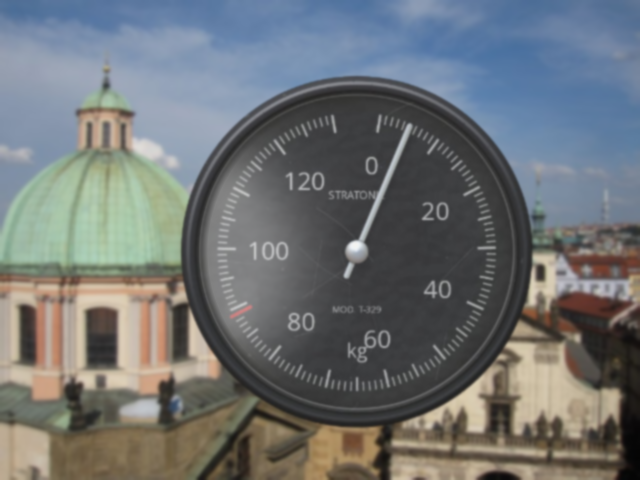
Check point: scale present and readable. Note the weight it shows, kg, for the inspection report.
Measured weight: 5 kg
